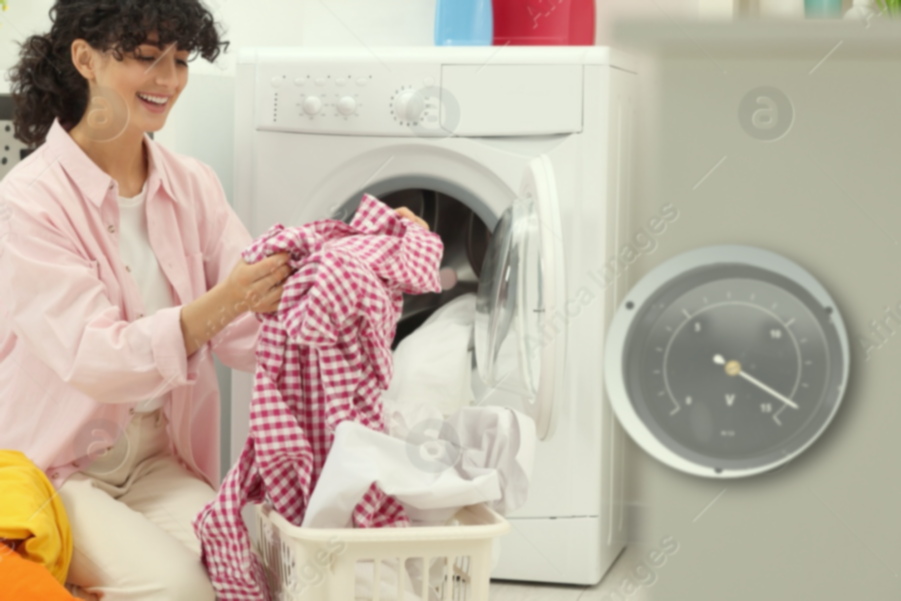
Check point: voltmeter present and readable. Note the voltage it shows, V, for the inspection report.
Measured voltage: 14 V
